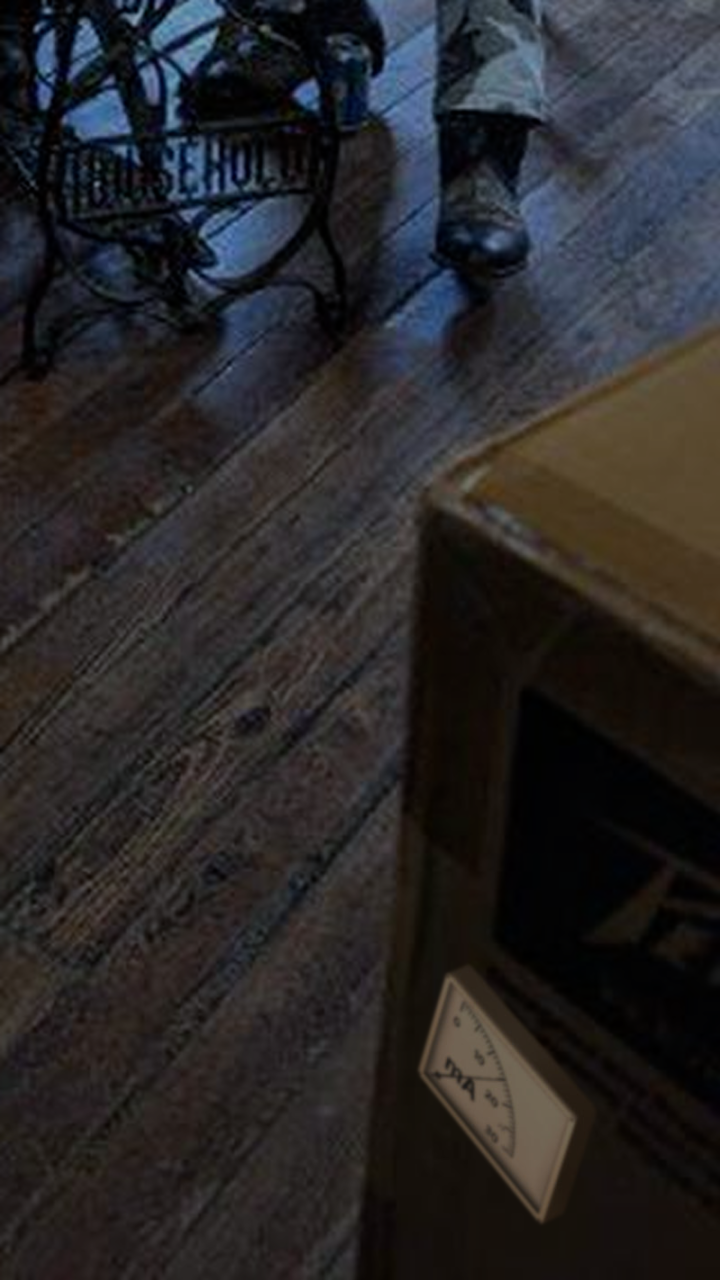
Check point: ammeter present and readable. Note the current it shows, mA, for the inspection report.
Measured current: 15 mA
